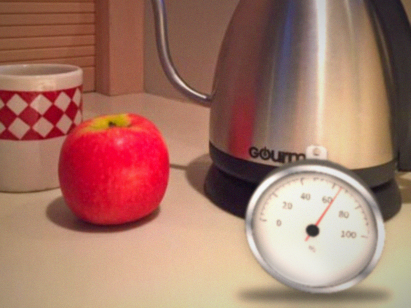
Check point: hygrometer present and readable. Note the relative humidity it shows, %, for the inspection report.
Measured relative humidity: 64 %
